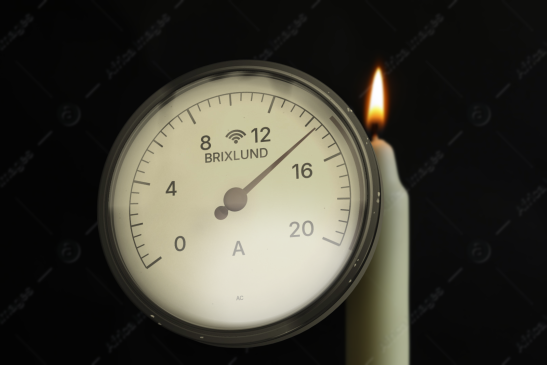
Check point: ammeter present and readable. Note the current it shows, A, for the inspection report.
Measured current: 14.5 A
